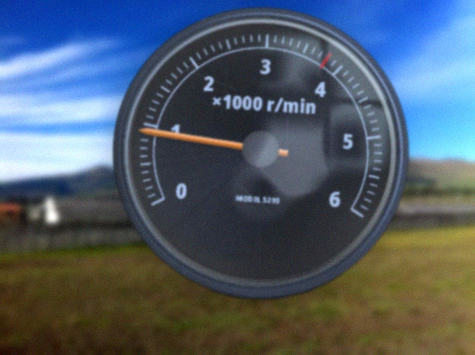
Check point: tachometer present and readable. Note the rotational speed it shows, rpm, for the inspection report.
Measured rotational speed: 900 rpm
